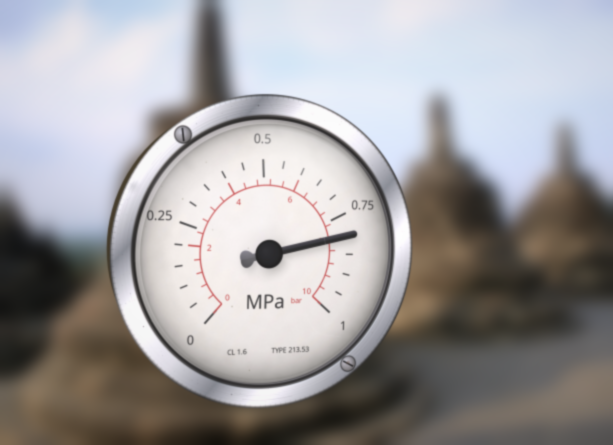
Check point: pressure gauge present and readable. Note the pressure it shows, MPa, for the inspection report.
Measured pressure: 0.8 MPa
